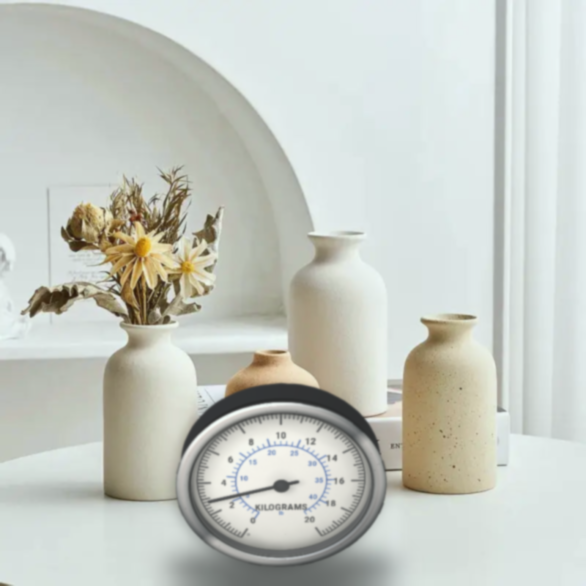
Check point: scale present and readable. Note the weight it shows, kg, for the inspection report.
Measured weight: 3 kg
